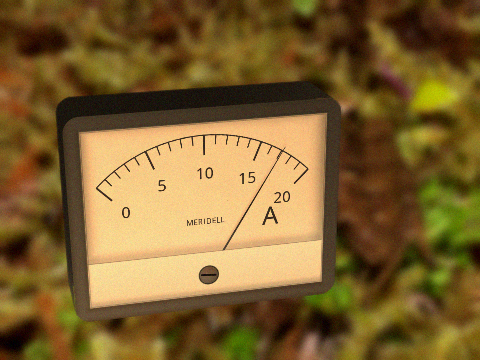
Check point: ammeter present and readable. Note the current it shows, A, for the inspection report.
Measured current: 17 A
